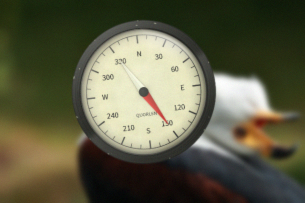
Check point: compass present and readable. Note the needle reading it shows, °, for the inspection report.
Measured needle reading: 150 °
